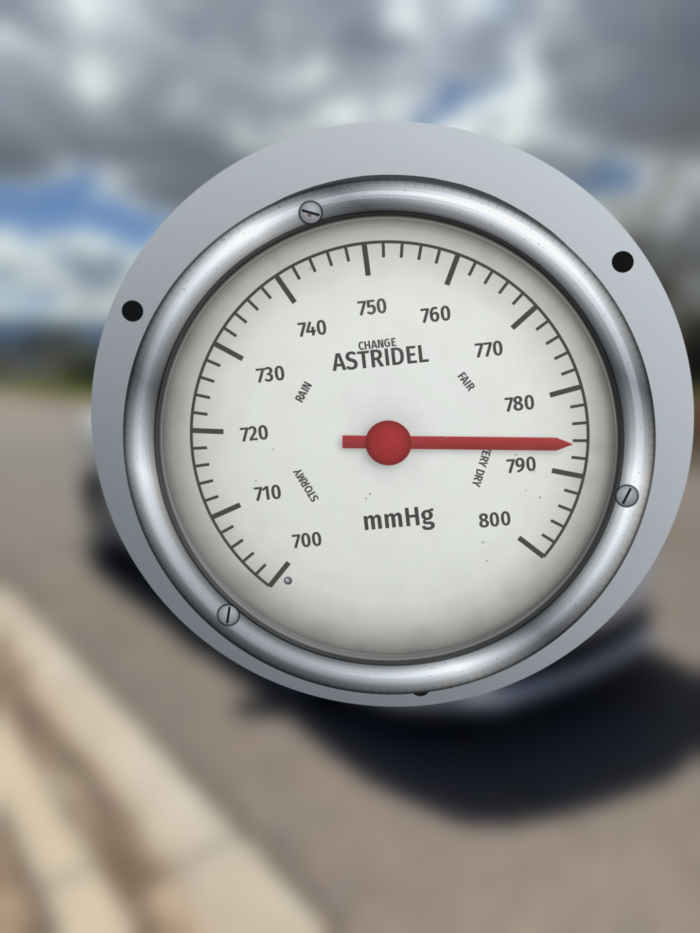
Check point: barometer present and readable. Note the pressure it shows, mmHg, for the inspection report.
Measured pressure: 786 mmHg
